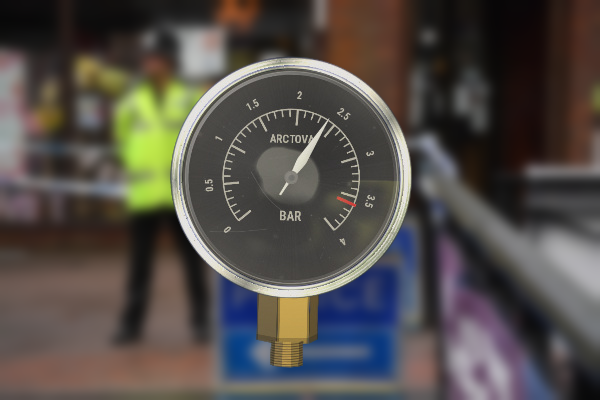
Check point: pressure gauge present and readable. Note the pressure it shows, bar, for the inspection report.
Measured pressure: 2.4 bar
